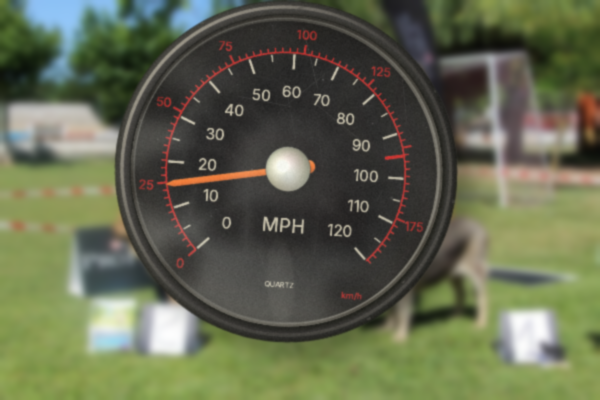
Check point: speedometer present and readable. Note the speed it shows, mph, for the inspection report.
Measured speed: 15 mph
